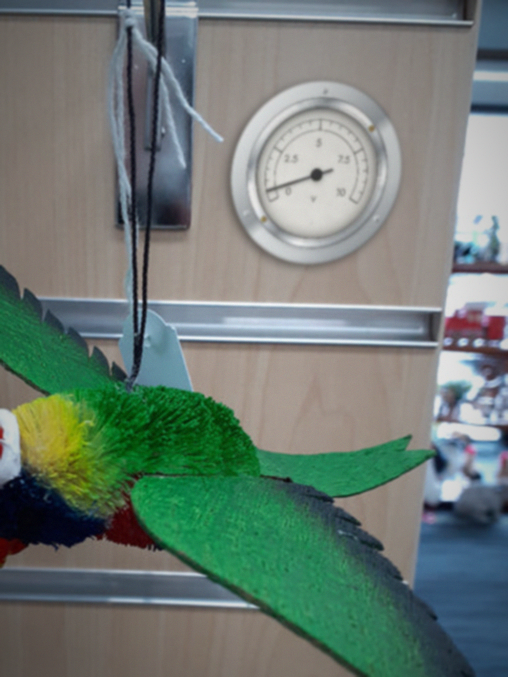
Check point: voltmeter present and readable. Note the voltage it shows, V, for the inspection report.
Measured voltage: 0.5 V
